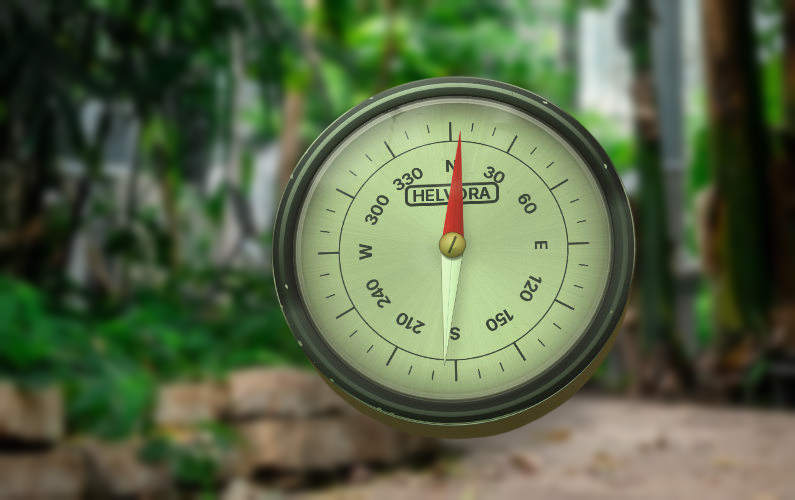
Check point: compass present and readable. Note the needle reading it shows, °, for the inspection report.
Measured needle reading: 5 °
